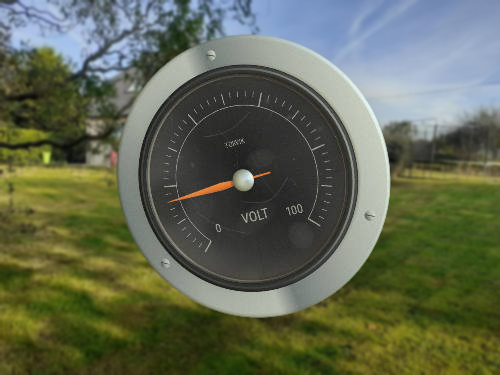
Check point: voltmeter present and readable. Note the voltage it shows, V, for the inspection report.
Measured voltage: 16 V
